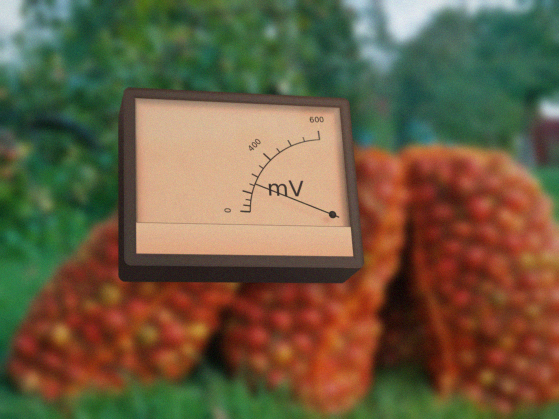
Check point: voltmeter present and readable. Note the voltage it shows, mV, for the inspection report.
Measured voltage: 250 mV
